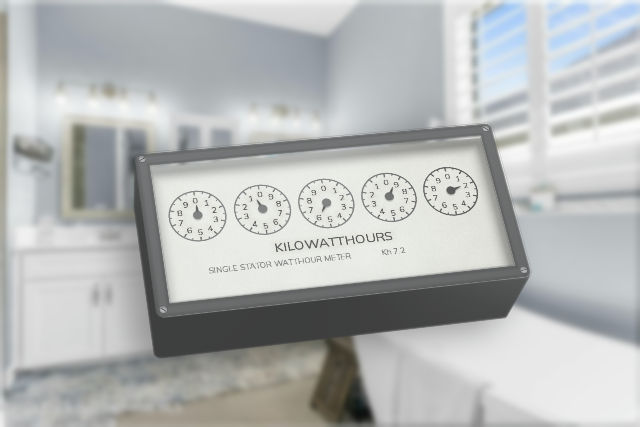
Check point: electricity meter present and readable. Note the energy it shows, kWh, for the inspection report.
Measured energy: 592 kWh
